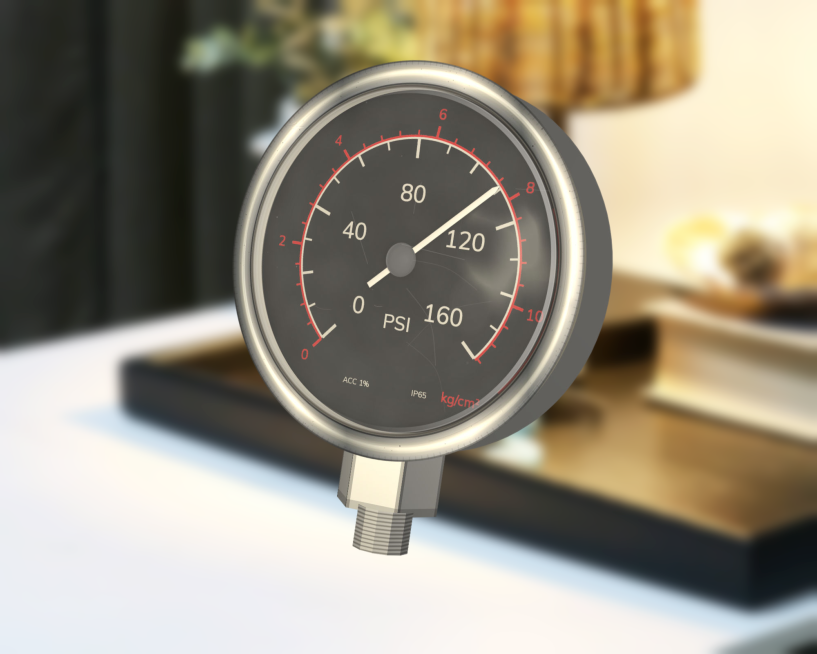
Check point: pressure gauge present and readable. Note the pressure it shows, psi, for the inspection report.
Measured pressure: 110 psi
